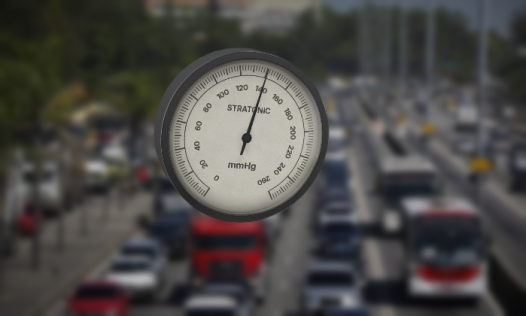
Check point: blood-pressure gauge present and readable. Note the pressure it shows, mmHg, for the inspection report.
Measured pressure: 140 mmHg
